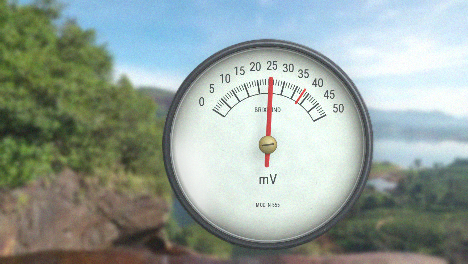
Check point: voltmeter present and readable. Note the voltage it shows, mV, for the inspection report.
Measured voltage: 25 mV
